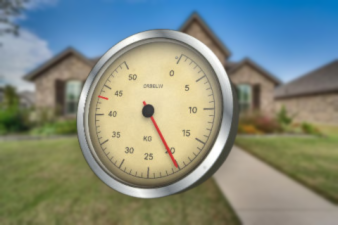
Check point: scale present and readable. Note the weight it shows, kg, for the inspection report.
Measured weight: 20 kg
